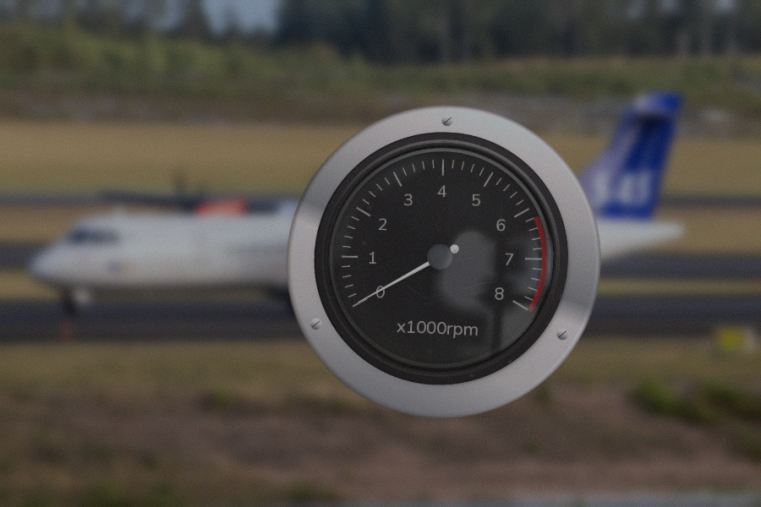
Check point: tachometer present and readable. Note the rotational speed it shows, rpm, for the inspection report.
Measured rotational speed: 0 rpm
